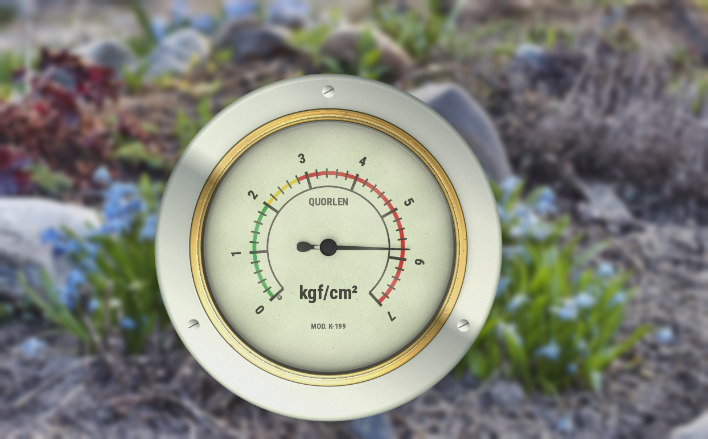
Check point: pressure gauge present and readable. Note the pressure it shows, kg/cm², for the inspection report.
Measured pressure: 5.8 kg/cm²
